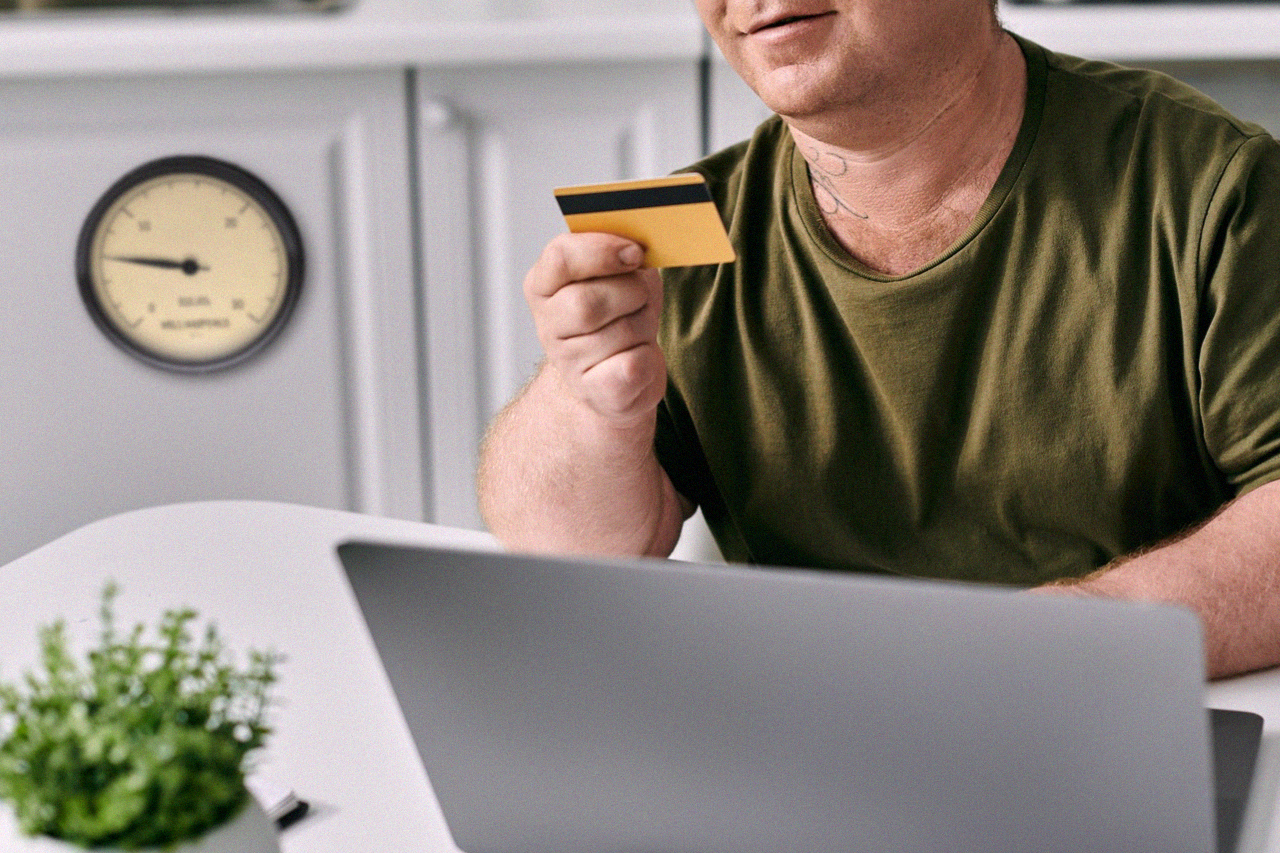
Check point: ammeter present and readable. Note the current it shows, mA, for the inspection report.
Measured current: 6 mA
